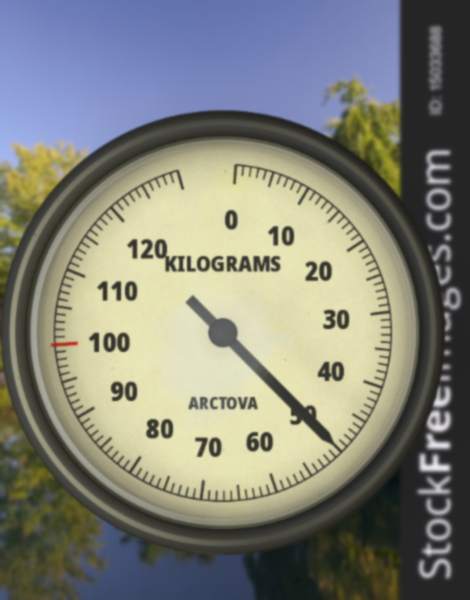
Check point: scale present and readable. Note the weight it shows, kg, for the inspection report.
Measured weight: 50 kg
